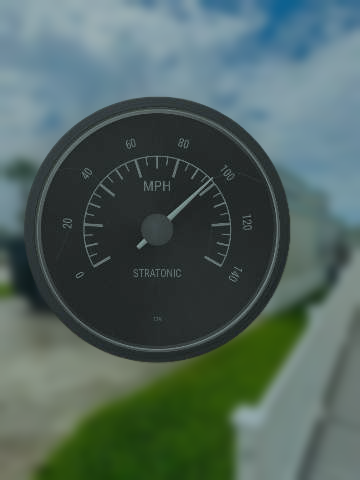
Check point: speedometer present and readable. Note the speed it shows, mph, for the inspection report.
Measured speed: 97.5 mph
